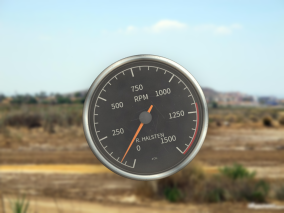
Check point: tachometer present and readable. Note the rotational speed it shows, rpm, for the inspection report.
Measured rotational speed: 75 rpm
